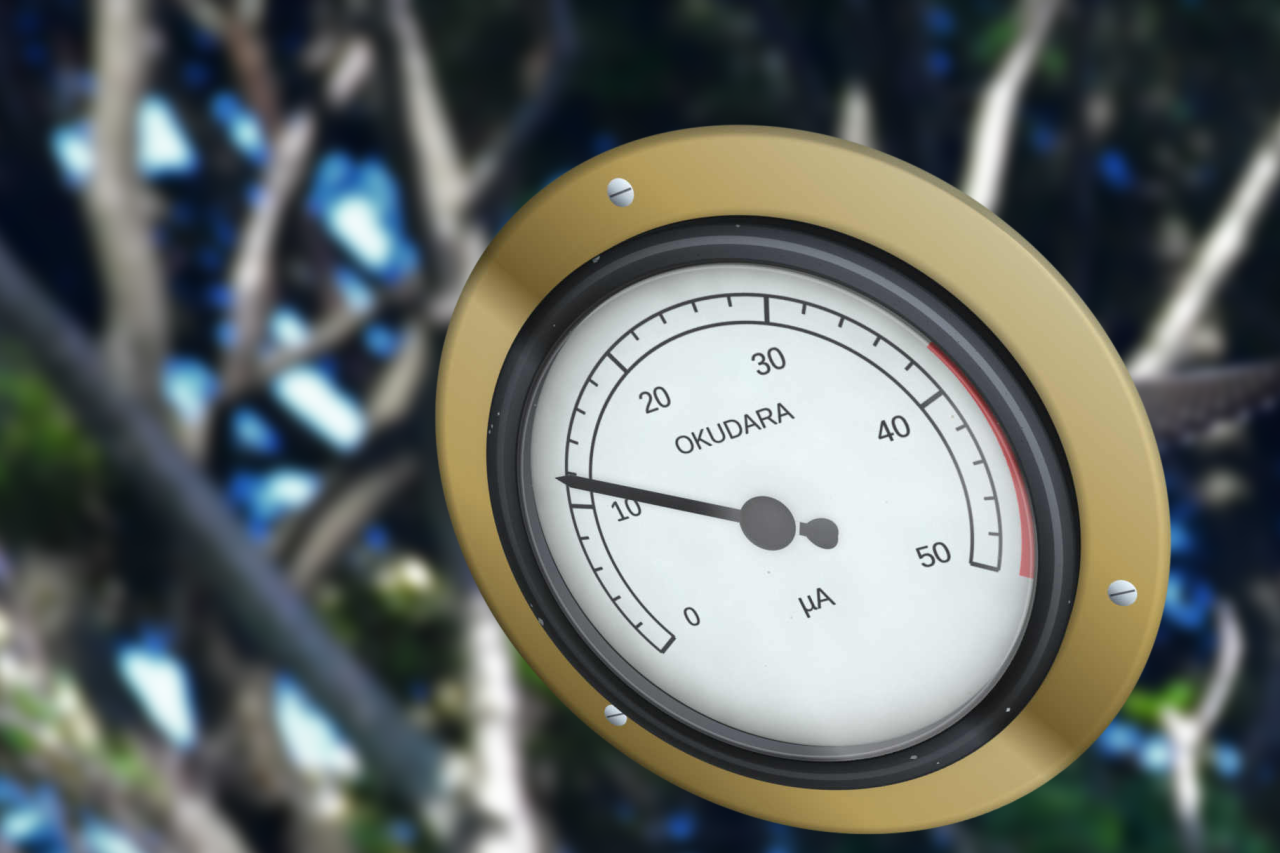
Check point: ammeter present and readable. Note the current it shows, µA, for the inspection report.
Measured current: 12 µA
